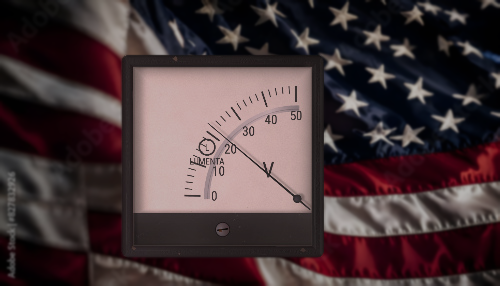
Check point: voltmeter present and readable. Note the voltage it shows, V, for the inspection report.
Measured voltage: 22 V
